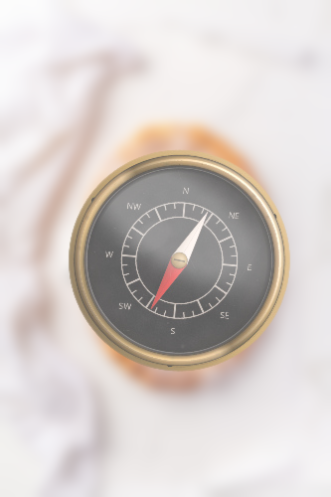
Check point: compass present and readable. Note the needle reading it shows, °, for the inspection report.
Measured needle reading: 205 °
